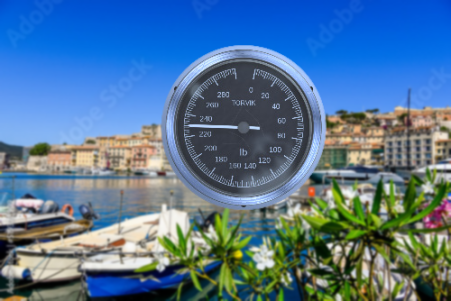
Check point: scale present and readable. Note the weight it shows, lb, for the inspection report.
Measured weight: 230 lb
